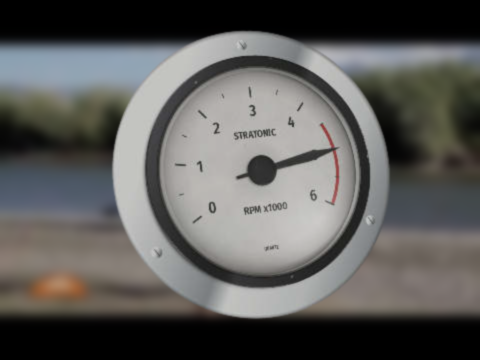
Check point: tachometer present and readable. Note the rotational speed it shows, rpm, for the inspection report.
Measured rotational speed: 5000 rpm
